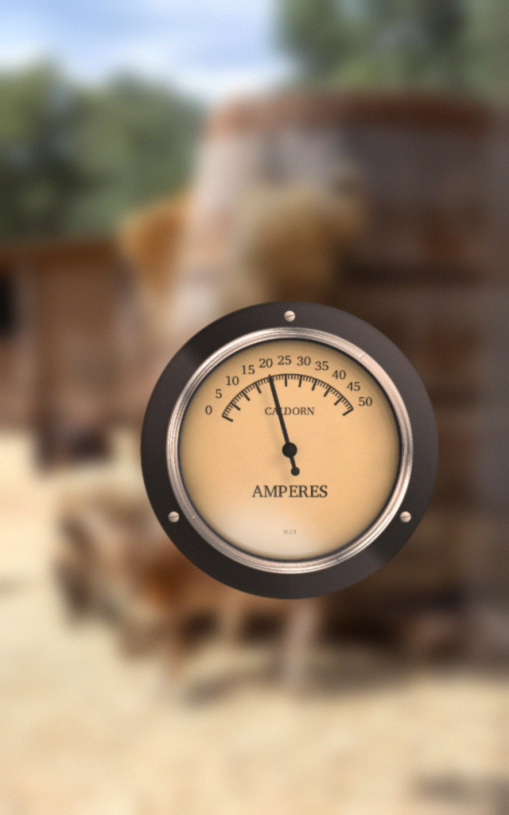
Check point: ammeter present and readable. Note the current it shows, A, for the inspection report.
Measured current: 20 A
